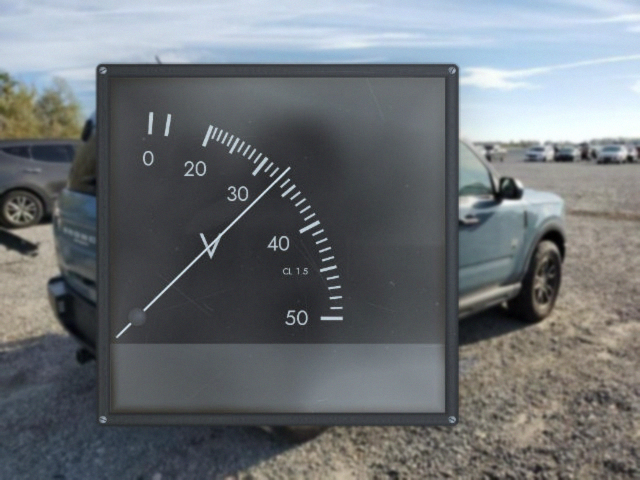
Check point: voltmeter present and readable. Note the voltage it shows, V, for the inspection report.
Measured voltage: 33 V
